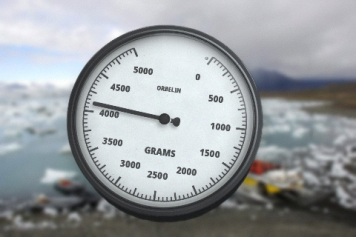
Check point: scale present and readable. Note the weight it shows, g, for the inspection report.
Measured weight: 4100 g
